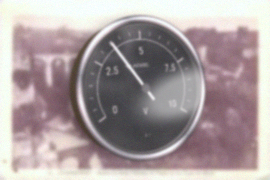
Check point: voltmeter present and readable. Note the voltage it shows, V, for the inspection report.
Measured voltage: 3.5 V
